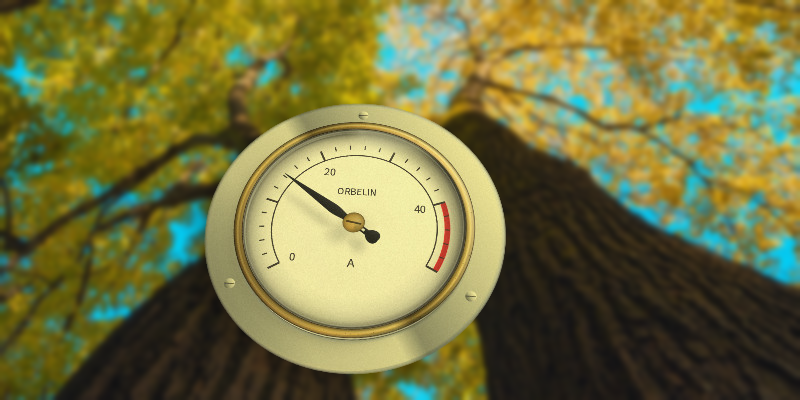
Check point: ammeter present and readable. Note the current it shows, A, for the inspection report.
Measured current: 14 A
